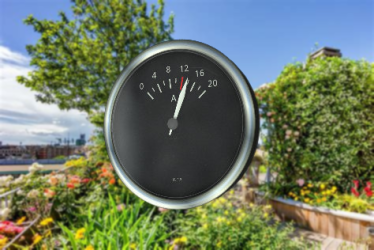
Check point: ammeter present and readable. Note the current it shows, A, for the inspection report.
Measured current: 14 A
